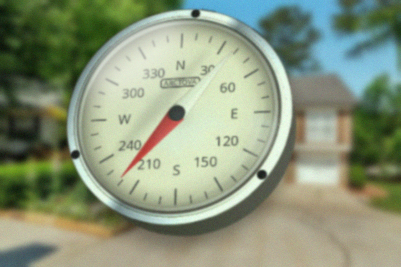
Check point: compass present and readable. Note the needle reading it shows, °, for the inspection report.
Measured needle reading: 220 °
